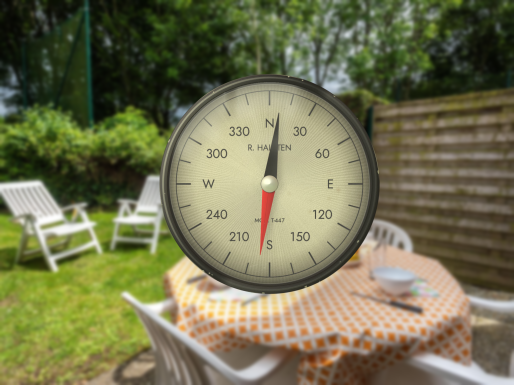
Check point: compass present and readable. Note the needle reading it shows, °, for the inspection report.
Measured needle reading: 187.5 °
